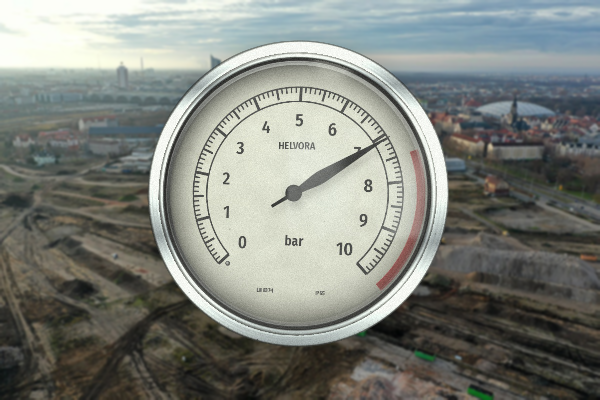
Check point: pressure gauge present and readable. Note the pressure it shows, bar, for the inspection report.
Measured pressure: 7.1 bar
